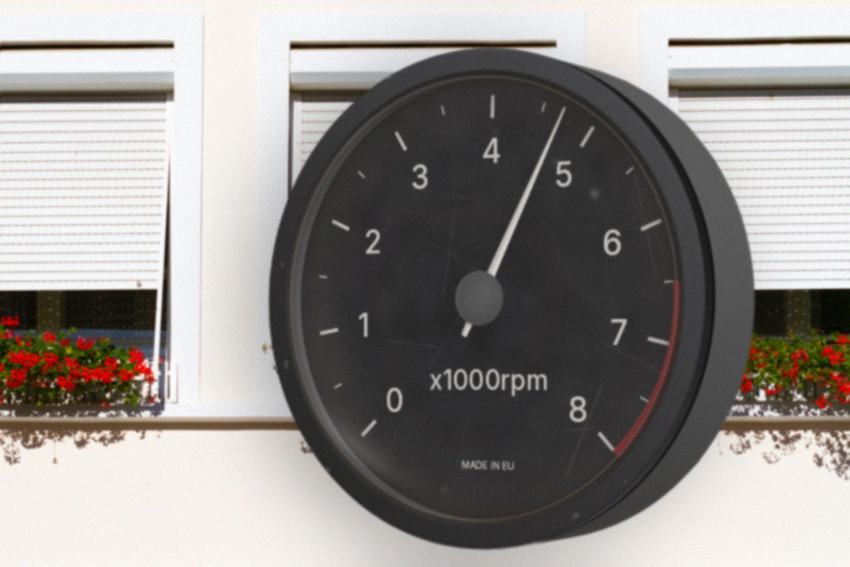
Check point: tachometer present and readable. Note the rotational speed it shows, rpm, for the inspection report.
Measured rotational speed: 4750 rpm
